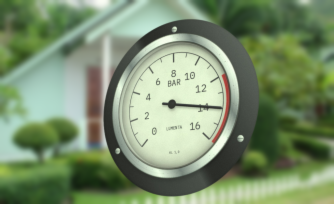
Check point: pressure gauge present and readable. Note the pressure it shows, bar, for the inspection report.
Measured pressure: 14 bar
